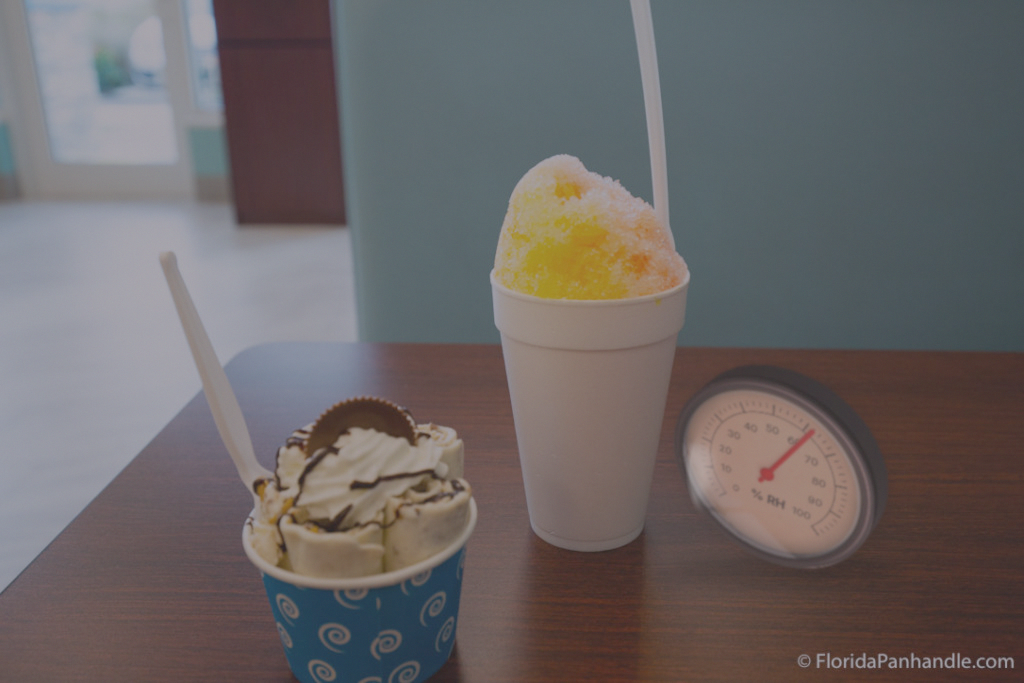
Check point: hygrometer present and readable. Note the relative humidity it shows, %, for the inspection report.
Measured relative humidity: 62 %
